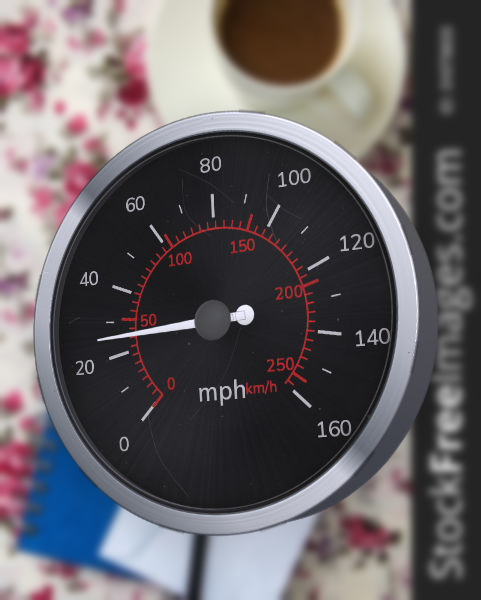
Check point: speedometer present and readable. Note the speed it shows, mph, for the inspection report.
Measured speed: 25 mph
